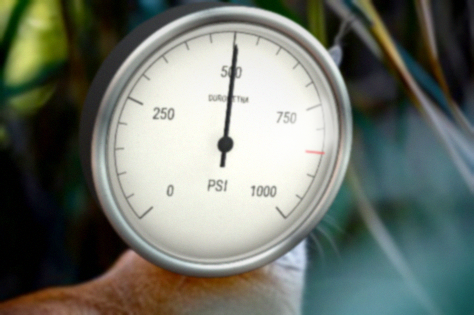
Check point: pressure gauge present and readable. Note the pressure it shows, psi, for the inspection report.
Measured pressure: 500 psi
